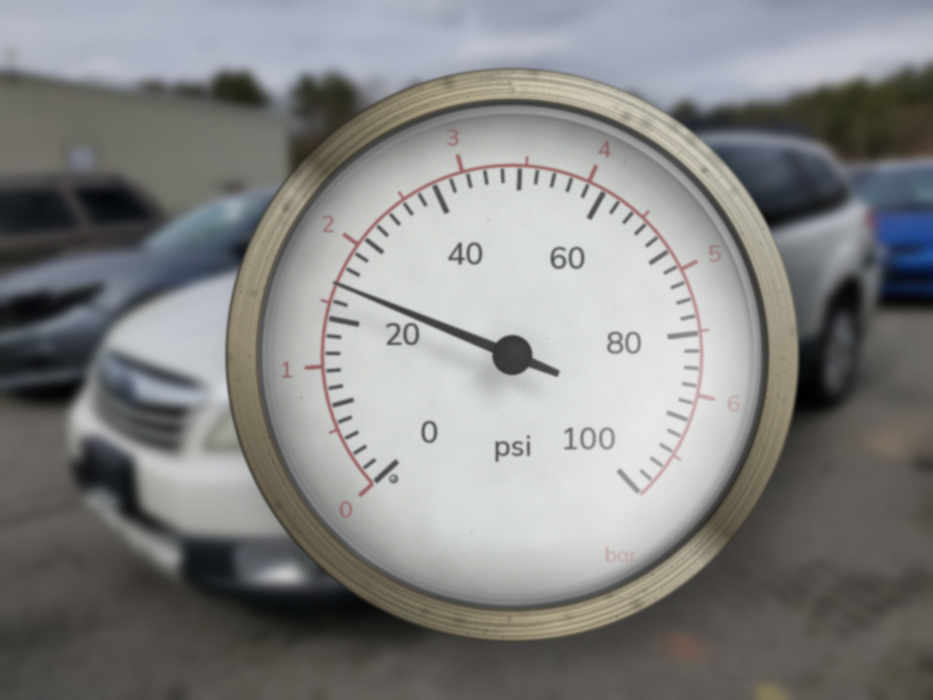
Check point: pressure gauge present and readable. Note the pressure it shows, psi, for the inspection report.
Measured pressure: 24 psi
